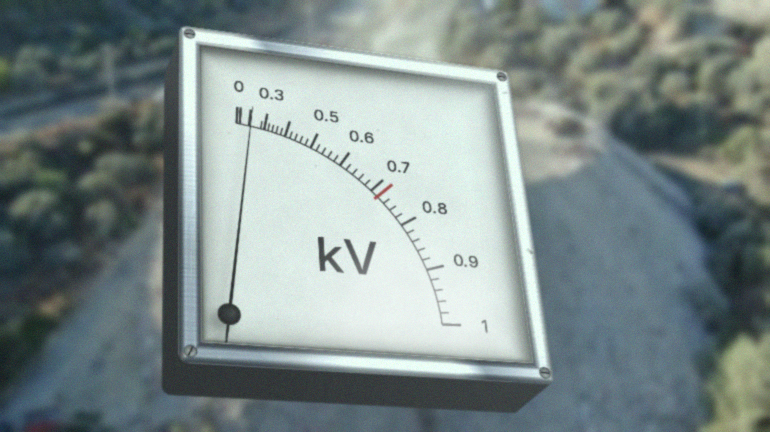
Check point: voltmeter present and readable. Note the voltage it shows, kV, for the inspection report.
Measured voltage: 0.2 kV
